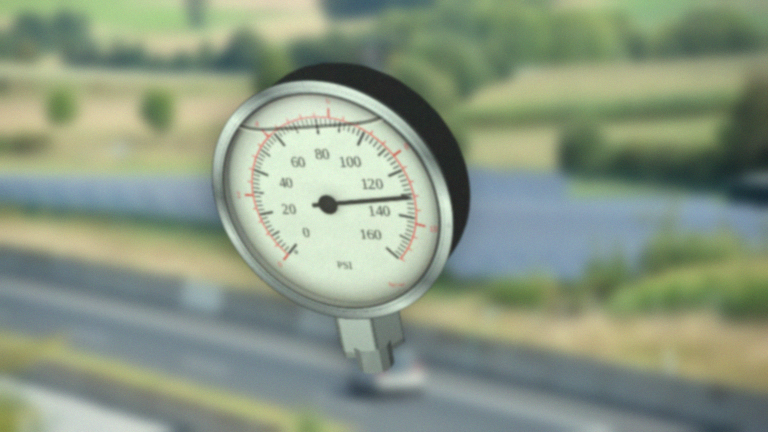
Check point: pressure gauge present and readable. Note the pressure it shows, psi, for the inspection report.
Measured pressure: 130 psi
